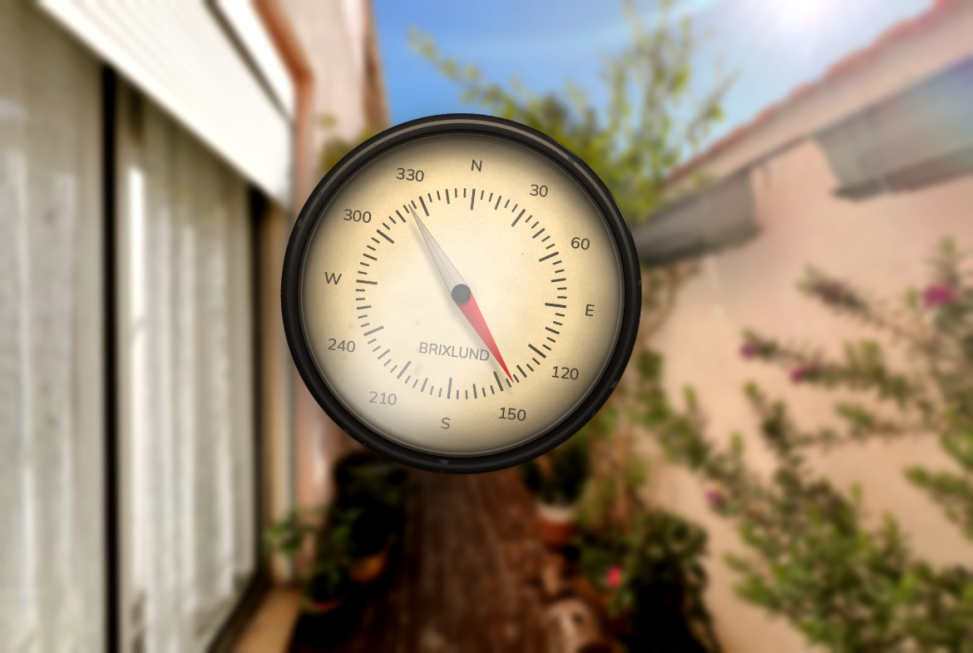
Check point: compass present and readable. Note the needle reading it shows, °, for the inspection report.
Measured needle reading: 142.5 °
